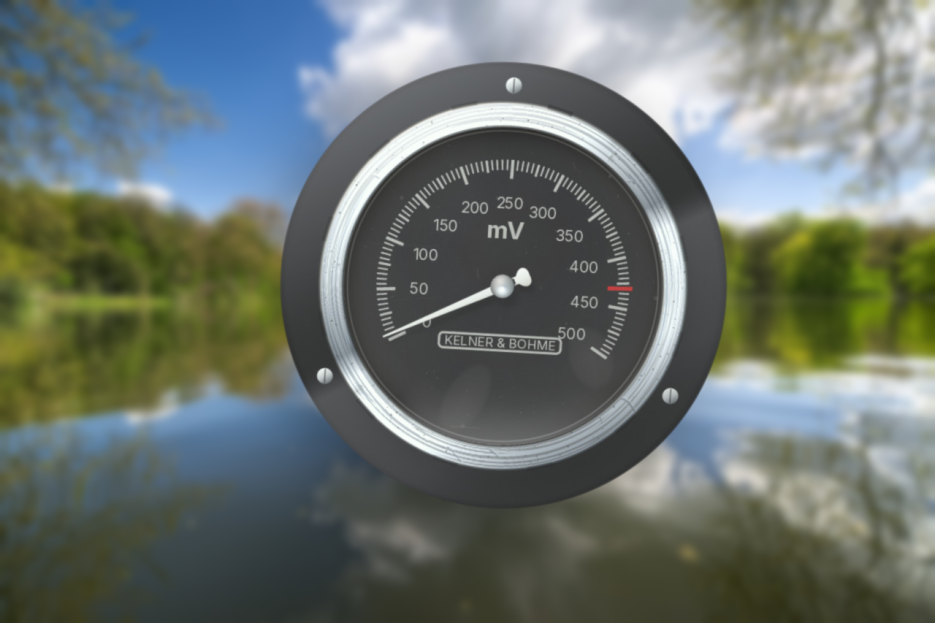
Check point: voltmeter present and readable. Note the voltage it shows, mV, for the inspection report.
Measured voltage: 5 mV
